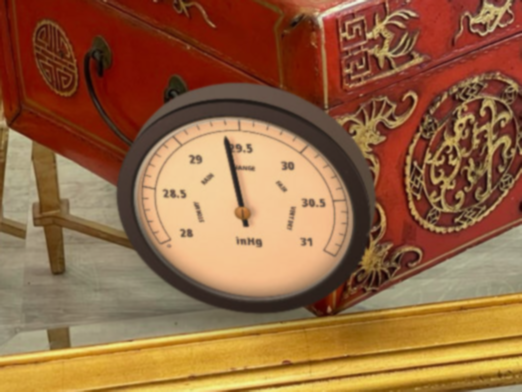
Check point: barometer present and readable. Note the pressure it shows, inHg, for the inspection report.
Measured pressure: 29.4 inHg
